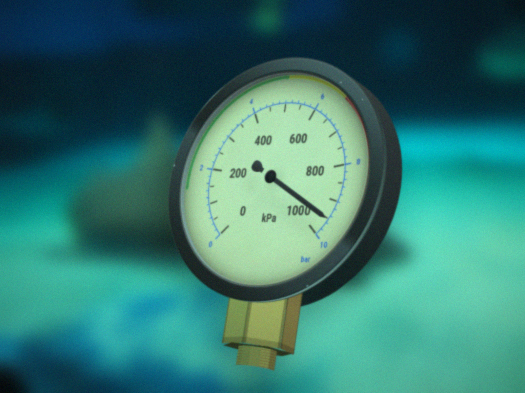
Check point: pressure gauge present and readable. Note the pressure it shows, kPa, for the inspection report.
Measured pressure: 950 kPa
